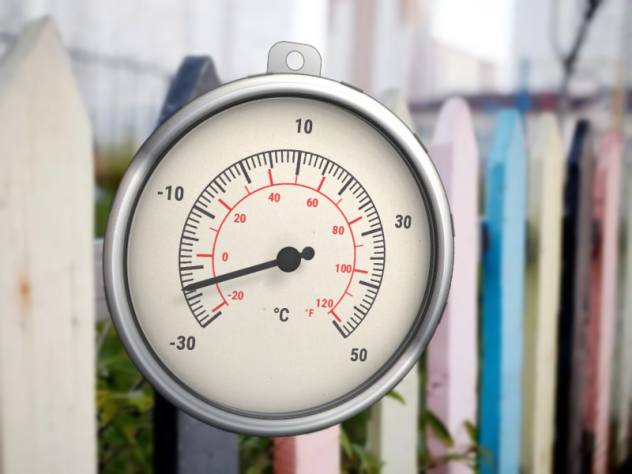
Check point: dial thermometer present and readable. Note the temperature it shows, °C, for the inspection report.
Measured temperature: -23 °C
